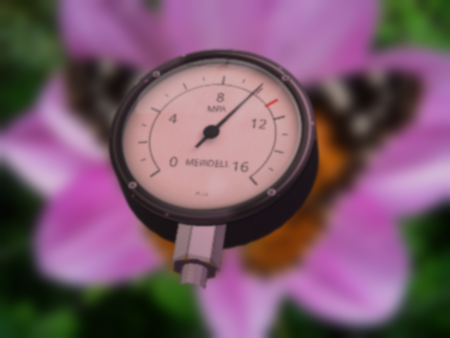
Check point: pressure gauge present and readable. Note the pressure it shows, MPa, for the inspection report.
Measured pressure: 10 MPa
